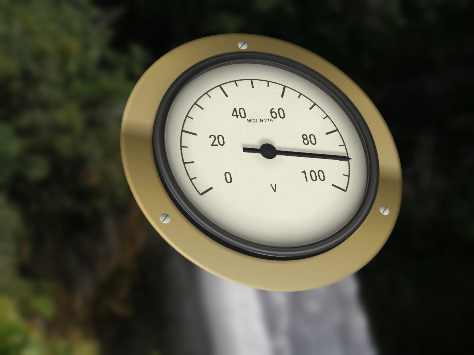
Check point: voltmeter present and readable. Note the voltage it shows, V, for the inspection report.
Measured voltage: 90 V
